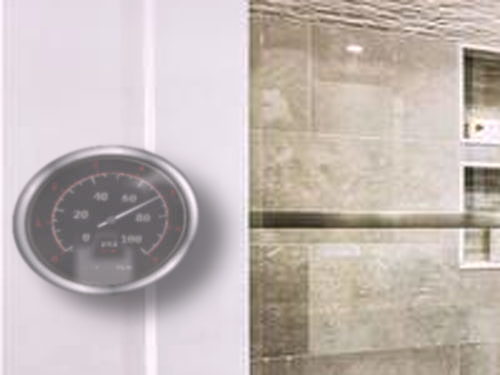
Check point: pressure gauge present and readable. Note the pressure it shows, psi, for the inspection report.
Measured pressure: 70 psi
